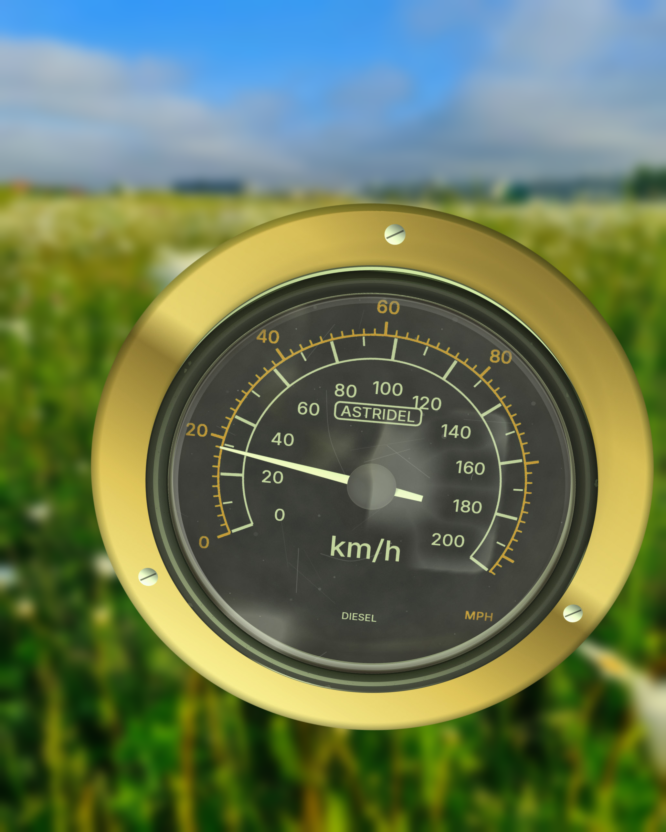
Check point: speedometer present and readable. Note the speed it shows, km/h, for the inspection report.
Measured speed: 30 km/h
